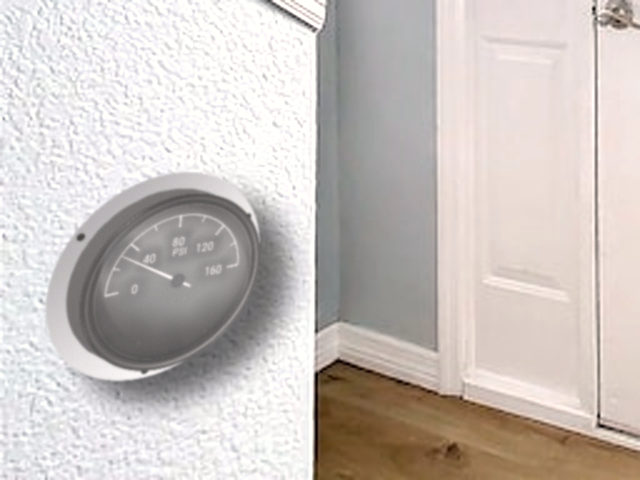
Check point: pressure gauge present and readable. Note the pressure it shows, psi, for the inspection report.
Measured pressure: 30 psi
